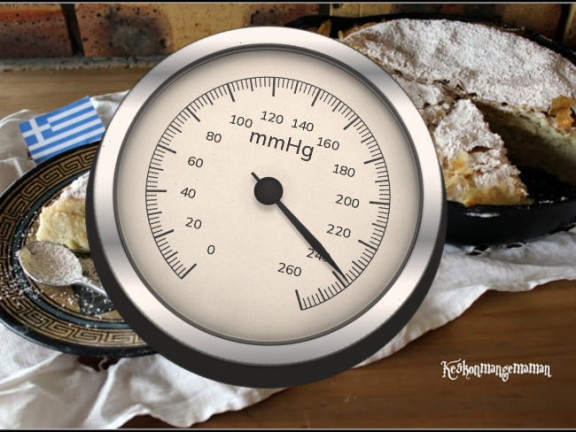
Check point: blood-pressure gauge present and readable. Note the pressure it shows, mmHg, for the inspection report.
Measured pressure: 238 mmHg
